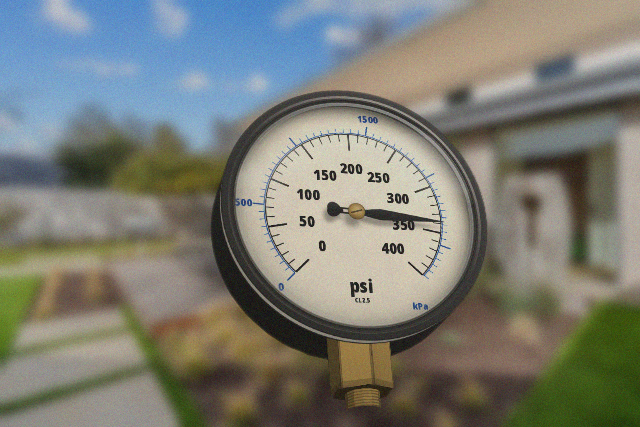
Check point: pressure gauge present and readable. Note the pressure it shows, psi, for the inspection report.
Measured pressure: 340 psi
